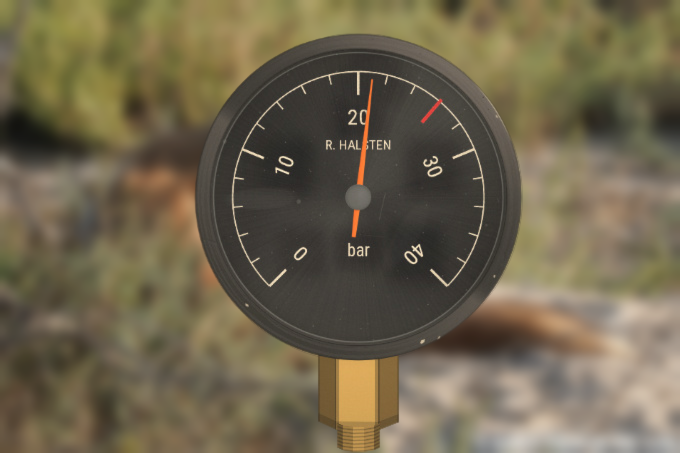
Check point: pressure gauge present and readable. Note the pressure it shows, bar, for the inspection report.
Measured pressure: 21 bar
